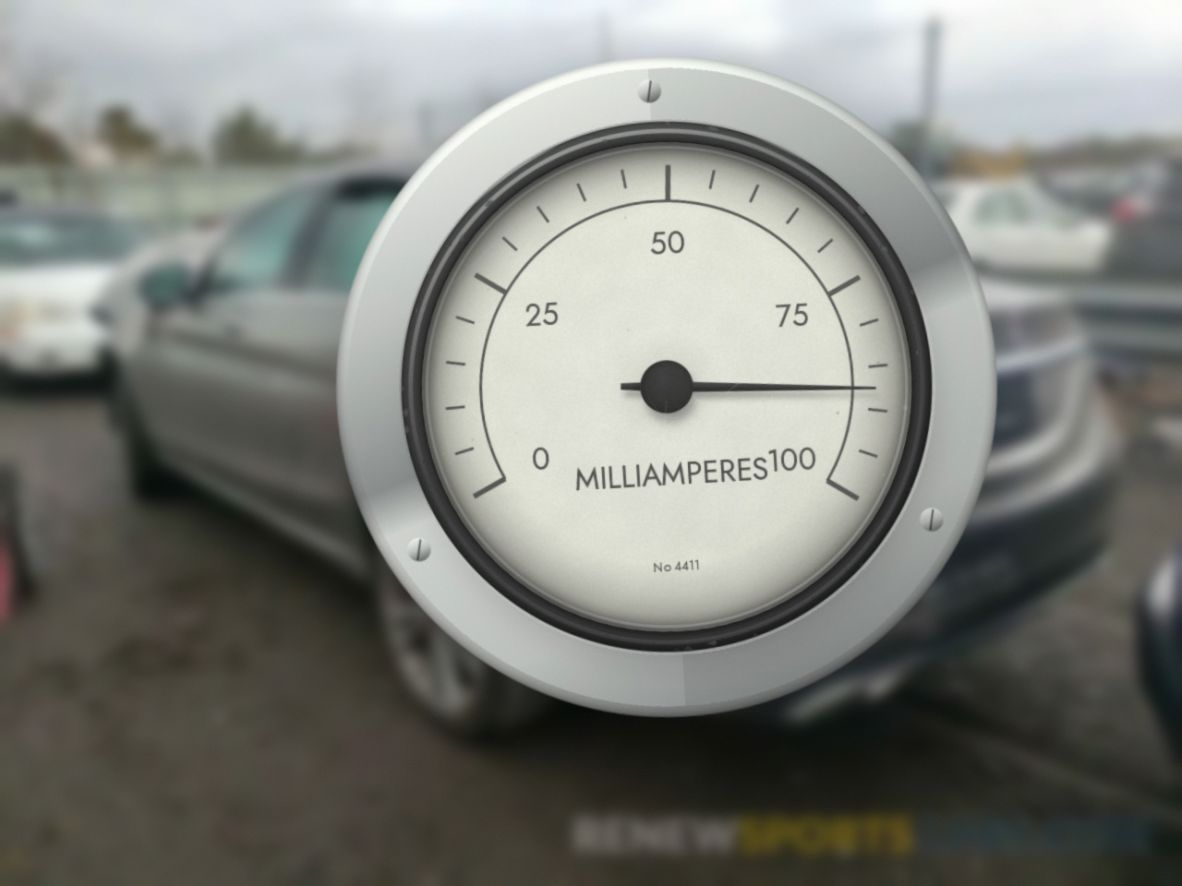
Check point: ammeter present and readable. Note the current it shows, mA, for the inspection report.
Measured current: 87.5 mA
